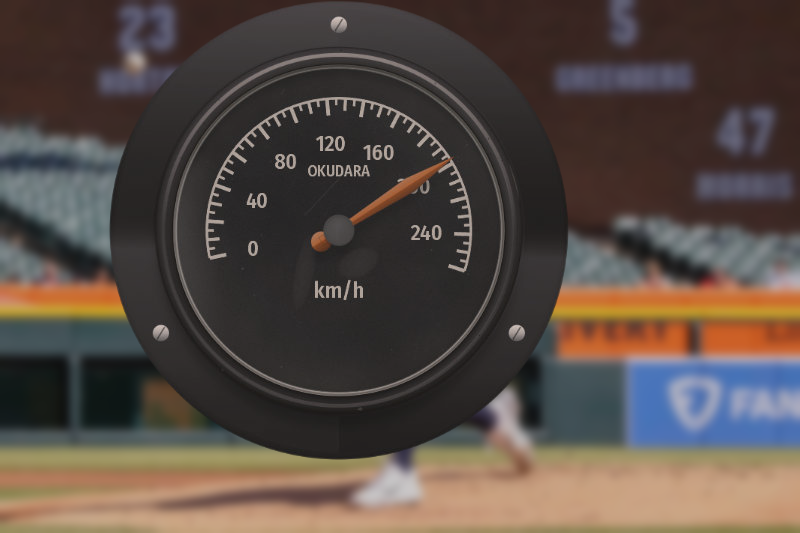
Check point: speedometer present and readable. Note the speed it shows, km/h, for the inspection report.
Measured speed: 197.5 km/h
